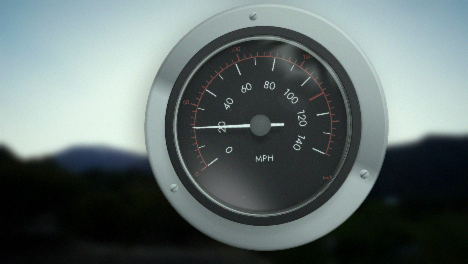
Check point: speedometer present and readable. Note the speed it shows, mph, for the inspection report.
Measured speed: 20 mph
